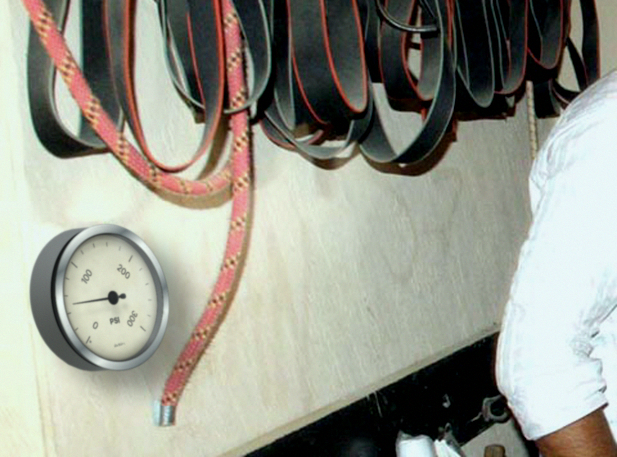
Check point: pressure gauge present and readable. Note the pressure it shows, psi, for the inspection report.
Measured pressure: 50 psi
